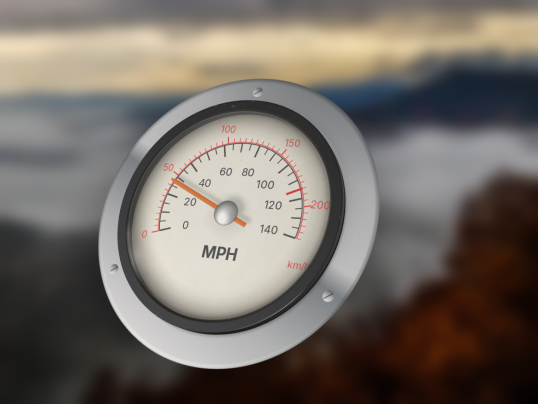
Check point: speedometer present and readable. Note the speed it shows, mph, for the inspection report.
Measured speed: 27.5 mph
